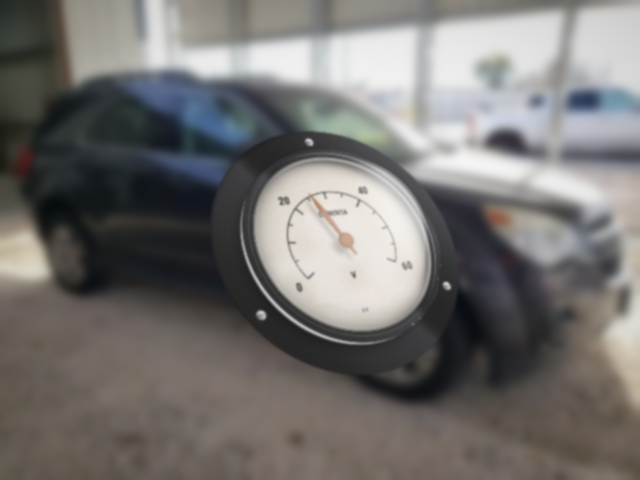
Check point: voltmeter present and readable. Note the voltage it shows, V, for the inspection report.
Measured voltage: 25 V
